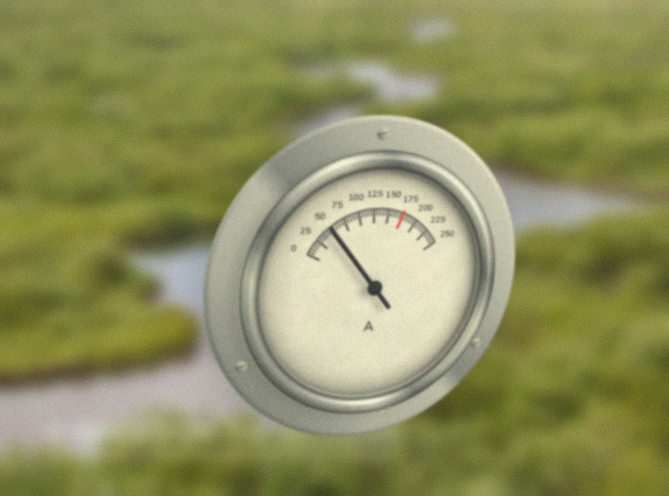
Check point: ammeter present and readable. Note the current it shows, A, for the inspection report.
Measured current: 50 A
